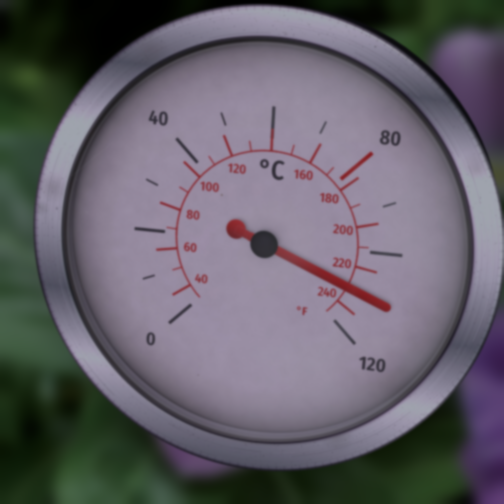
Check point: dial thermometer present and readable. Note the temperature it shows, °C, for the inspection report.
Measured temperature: 110 °C
